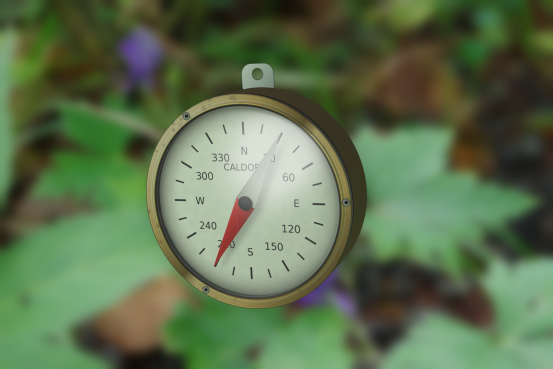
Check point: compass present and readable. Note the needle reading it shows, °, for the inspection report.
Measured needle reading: 210 °
